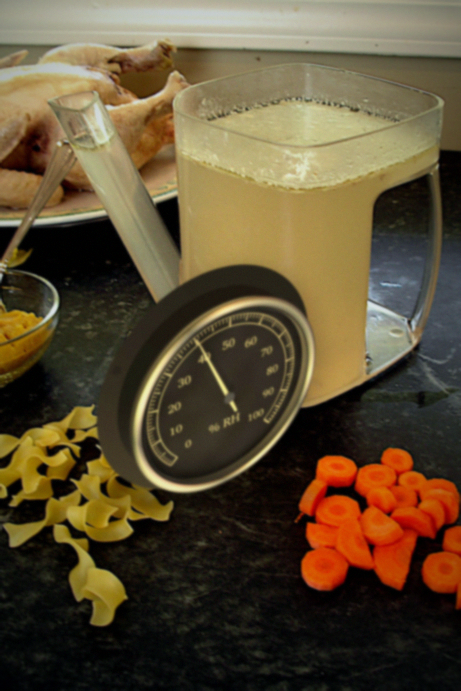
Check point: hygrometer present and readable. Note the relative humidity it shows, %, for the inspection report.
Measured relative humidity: 40 %
